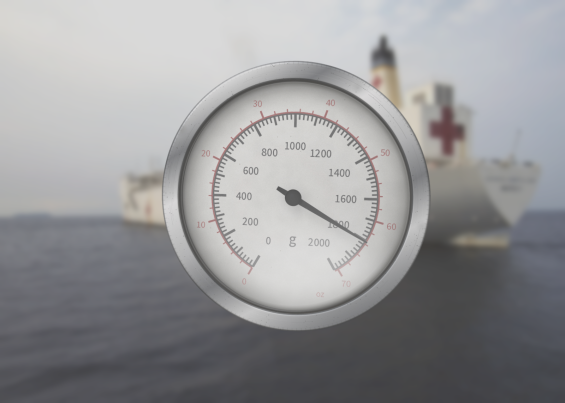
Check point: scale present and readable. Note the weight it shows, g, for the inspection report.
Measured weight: 1800 g
